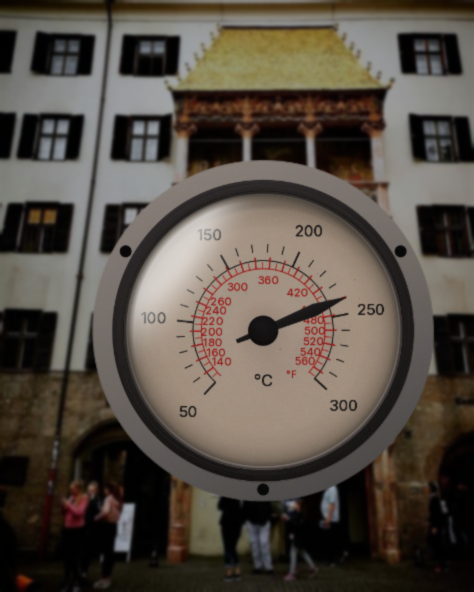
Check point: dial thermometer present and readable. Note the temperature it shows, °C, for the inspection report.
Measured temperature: 240 °C
